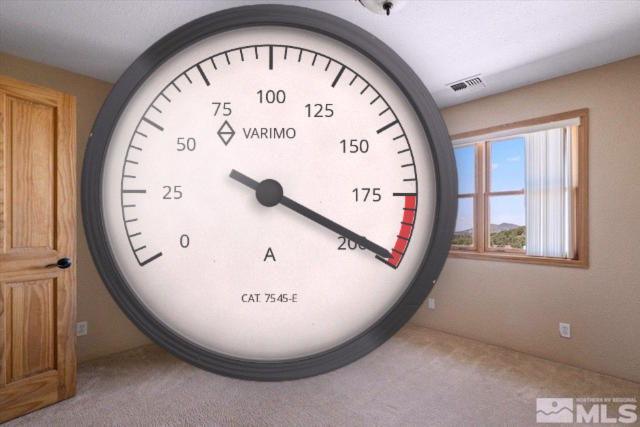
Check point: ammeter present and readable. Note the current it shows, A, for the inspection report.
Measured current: 197.5 A
